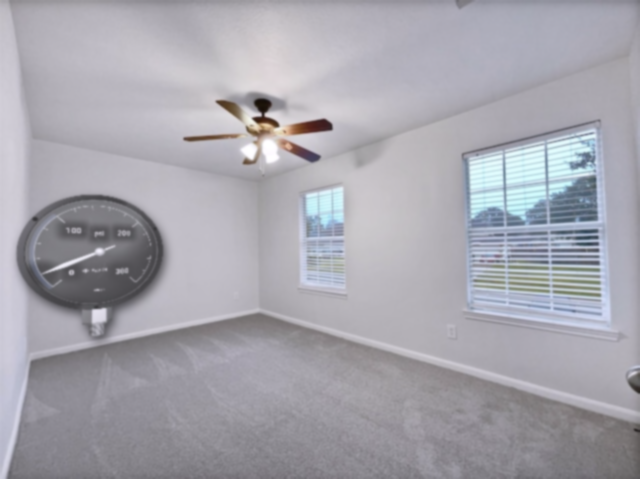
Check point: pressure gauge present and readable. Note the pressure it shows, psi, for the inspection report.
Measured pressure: 20 psi
